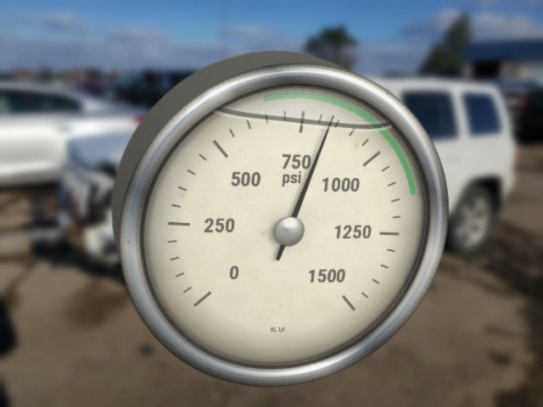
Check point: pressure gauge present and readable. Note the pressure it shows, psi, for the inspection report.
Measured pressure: 825 psi
